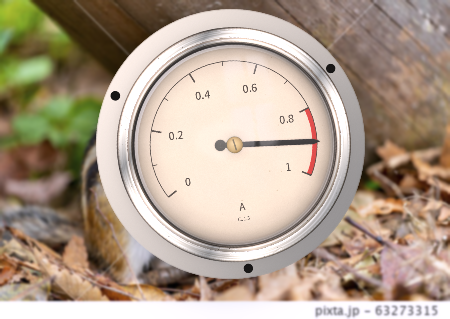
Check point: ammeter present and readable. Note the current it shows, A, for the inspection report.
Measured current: 0.9 A
